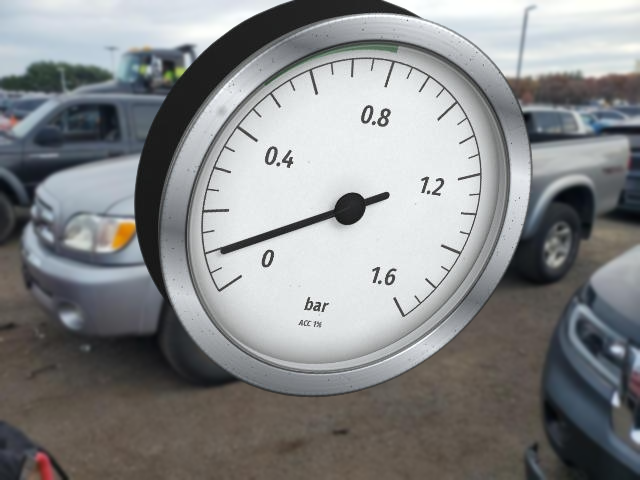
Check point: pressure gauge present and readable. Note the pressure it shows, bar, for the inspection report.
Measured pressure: 0.1 bar
